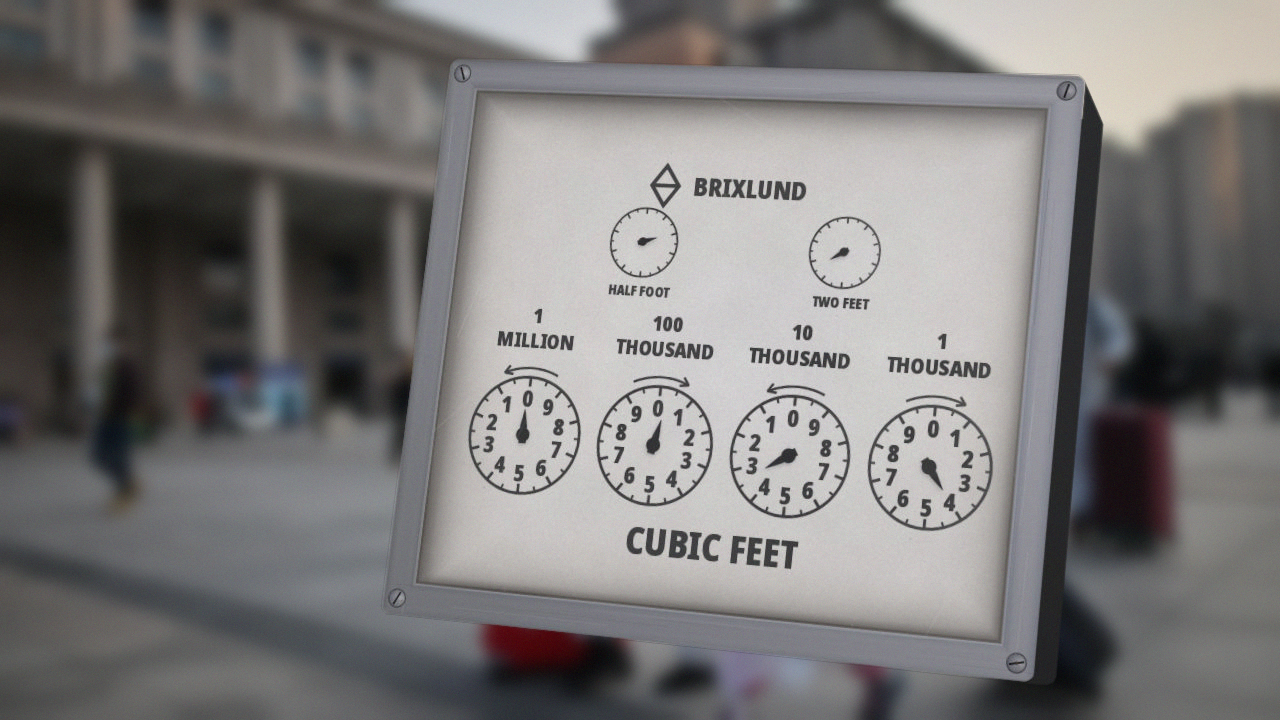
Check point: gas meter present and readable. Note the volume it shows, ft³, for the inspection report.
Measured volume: 3400 ft³
